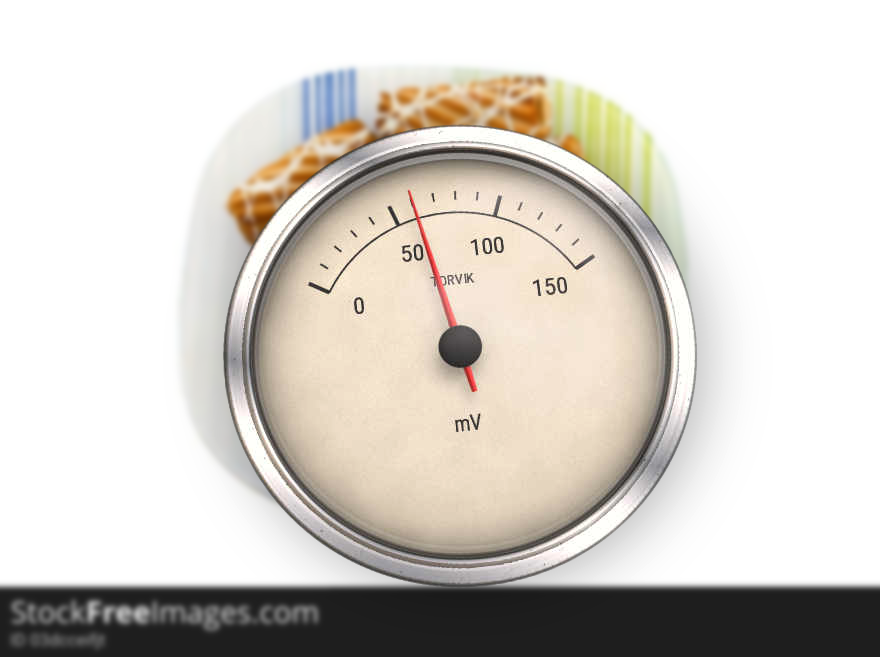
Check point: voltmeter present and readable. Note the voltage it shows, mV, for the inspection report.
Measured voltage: 60 mV
